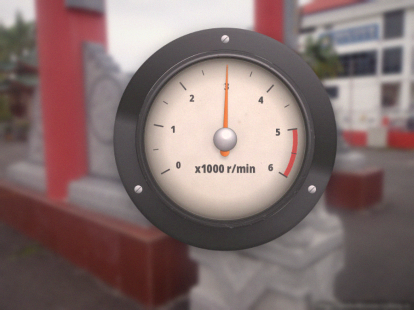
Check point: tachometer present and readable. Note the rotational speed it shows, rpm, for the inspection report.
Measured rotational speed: 3000 rpm
